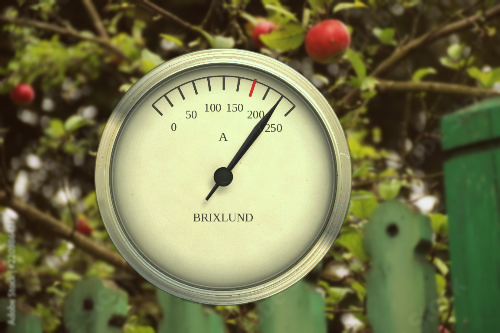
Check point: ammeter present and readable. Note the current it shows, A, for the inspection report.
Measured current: 225 A
